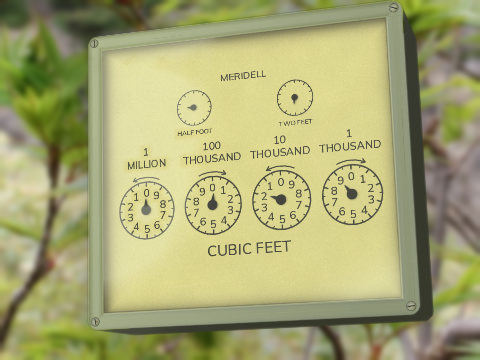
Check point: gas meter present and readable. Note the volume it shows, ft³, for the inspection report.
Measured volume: 1900 ft³
